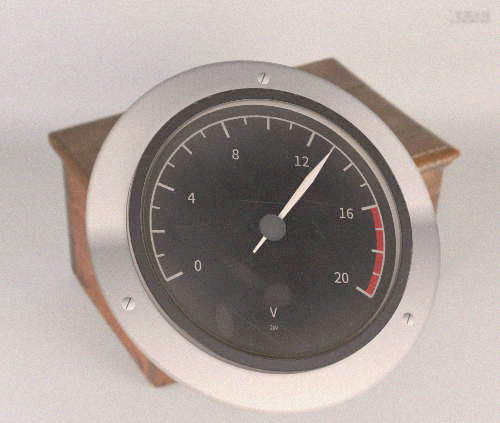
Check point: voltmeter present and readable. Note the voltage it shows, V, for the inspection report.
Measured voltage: 13 V
